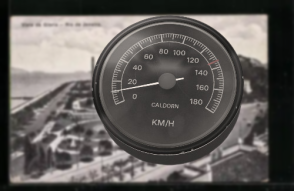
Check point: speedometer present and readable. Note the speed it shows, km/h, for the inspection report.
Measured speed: 10 km/h
